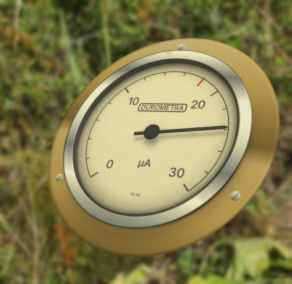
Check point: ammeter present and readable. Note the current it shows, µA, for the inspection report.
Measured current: 24 µA
